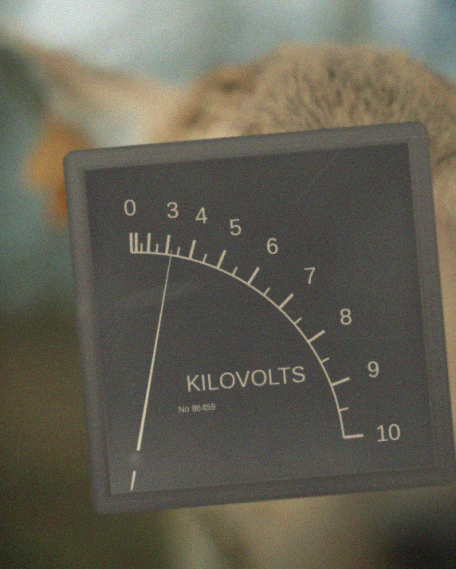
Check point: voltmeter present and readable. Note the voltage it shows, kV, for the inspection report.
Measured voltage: 3.25 kV
